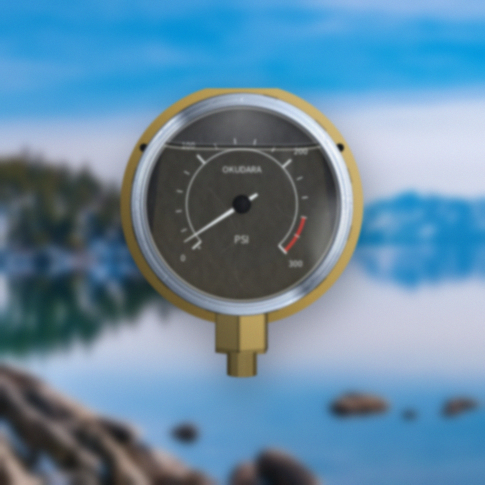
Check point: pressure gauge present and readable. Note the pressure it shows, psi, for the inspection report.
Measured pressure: 10 psi
